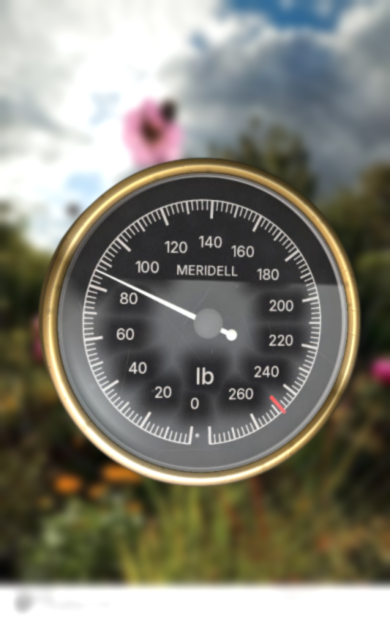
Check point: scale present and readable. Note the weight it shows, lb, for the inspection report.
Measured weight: 86 lb
